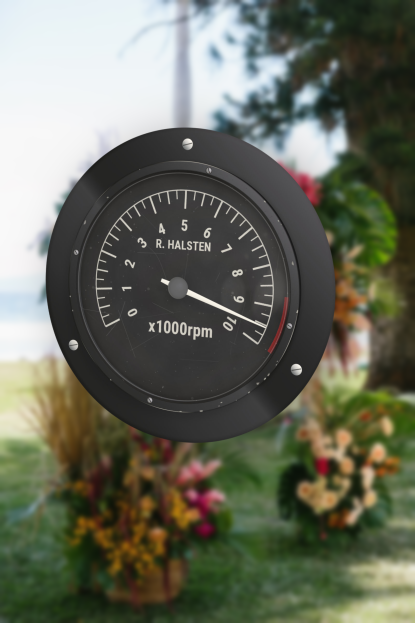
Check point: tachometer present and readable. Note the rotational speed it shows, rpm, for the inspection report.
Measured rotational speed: 9500 rpm
